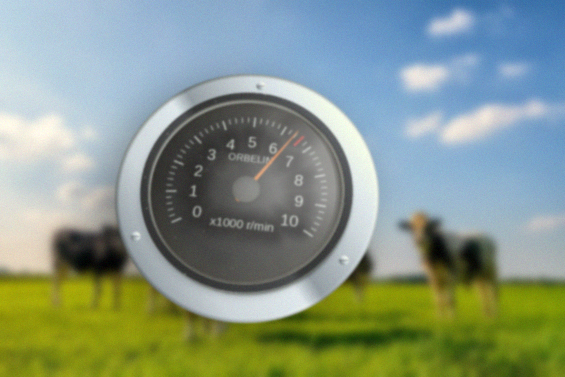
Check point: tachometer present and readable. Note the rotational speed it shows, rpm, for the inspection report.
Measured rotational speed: 6400 rpm
